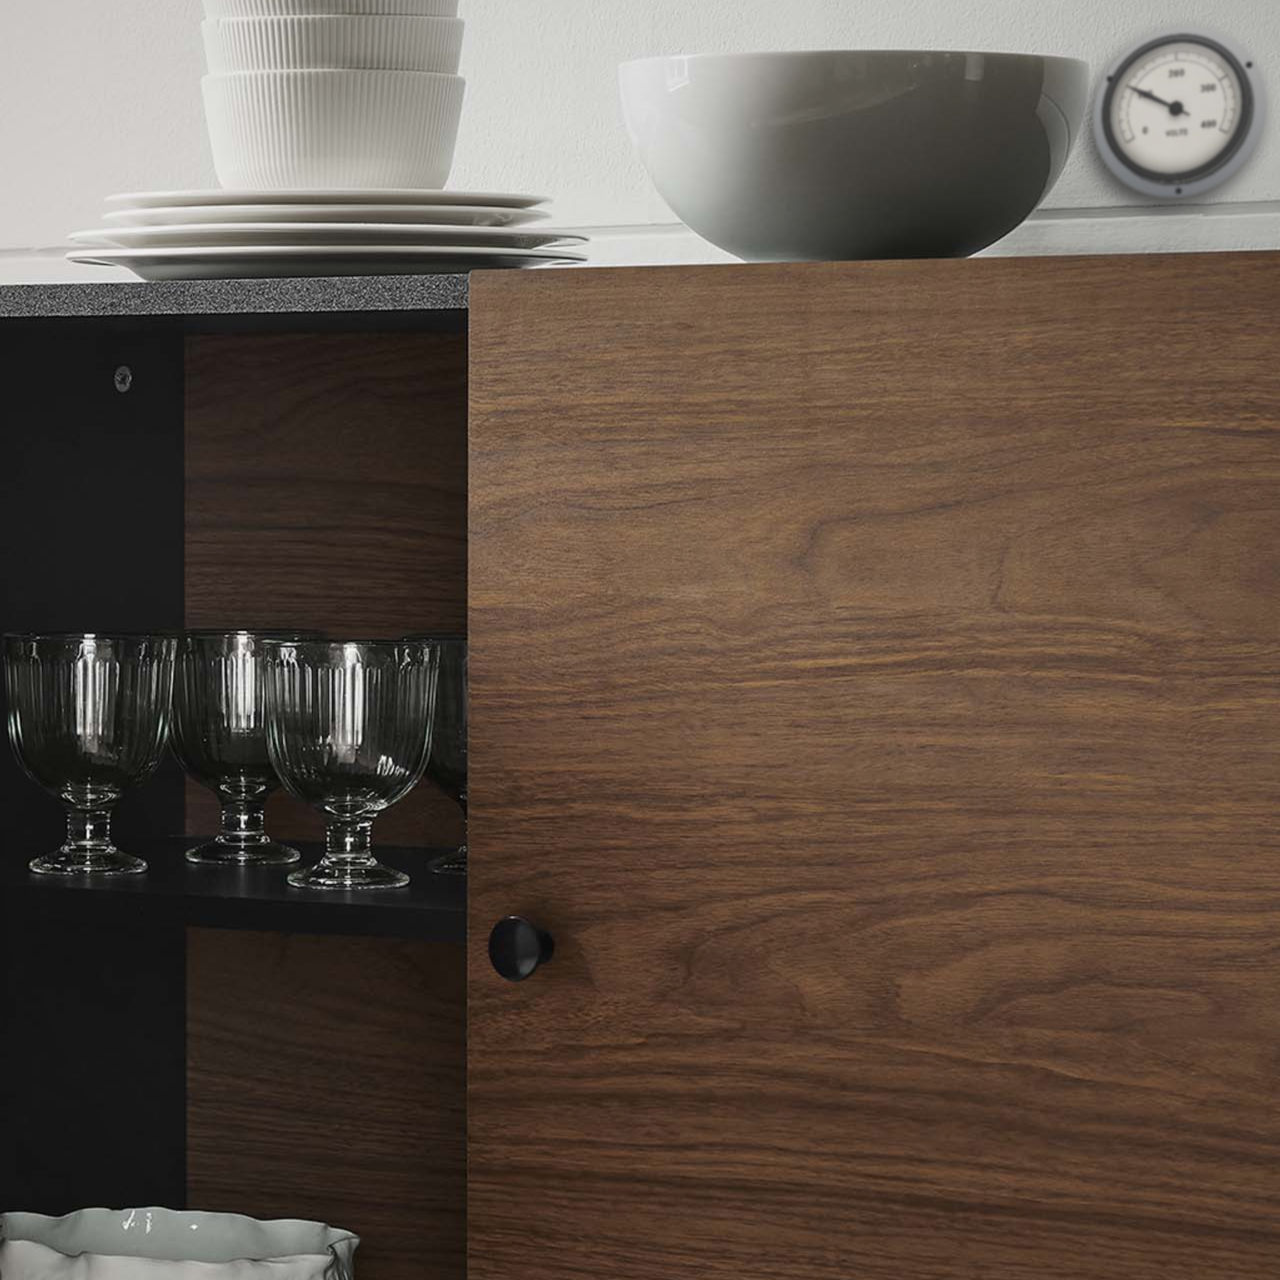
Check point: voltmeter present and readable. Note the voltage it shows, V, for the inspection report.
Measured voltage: 100 V
